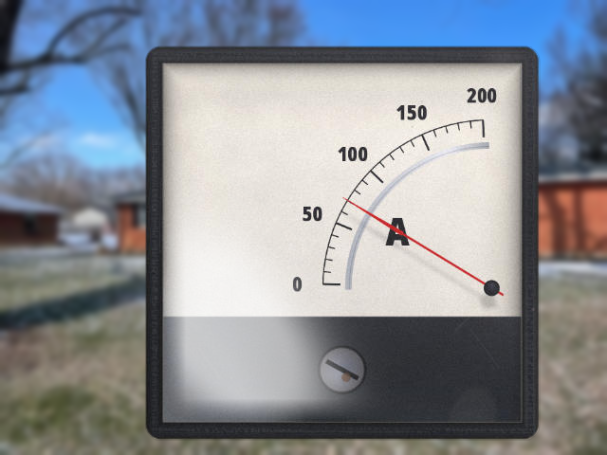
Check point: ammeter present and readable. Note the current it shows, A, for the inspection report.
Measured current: 70 A
